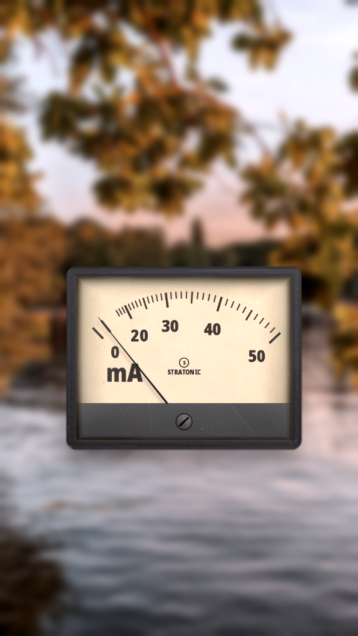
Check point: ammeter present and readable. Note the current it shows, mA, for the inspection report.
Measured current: 10 mA
